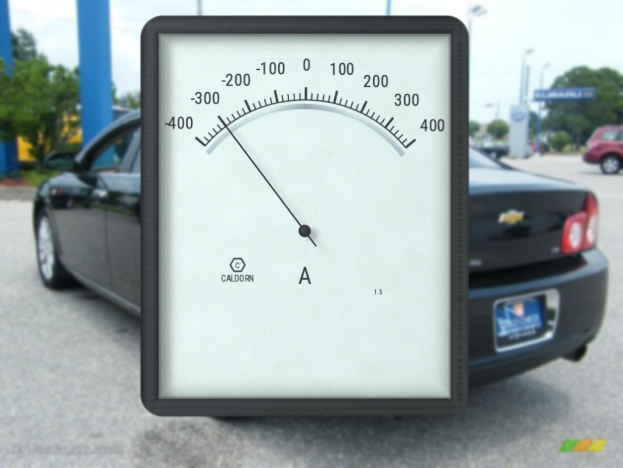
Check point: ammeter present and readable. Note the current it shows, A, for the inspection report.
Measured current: -300 A
